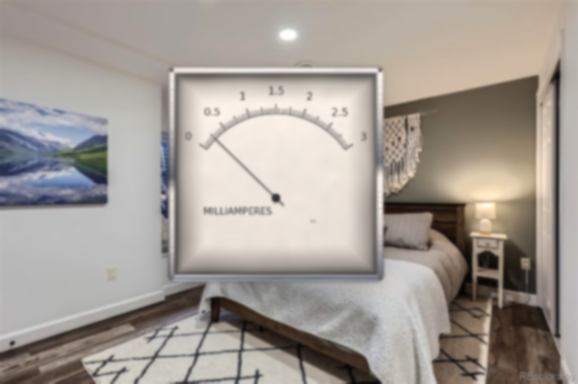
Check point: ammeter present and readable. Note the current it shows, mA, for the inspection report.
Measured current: 0.25 mA
